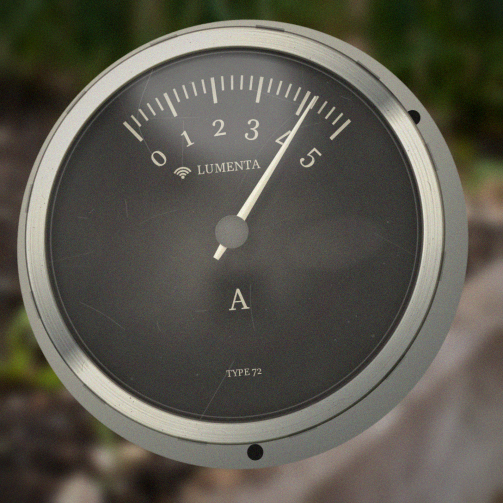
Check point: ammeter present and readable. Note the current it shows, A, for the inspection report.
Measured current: 4.2 A
